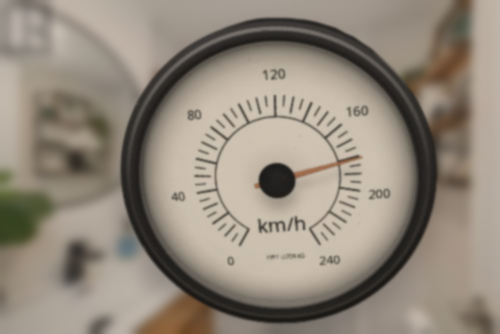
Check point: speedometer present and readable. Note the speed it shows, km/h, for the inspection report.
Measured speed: 180 km/h
